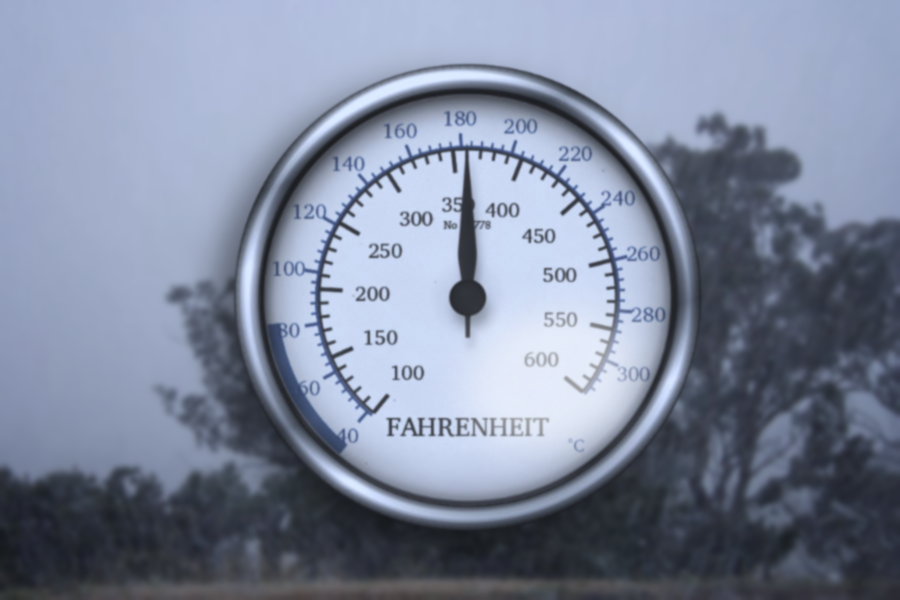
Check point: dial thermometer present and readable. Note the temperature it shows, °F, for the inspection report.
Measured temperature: 360 °F
